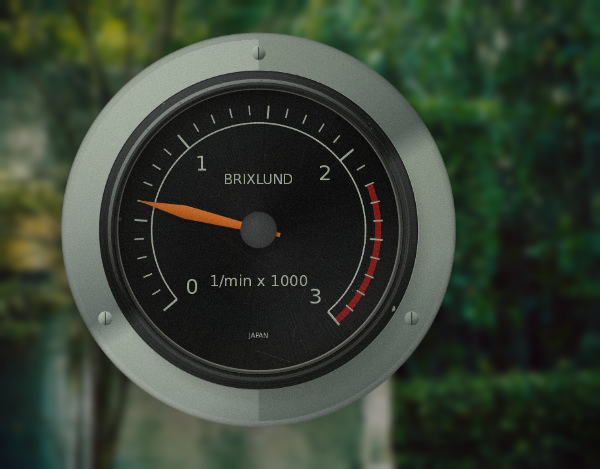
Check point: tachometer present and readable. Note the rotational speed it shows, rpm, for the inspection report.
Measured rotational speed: 600 rpm
